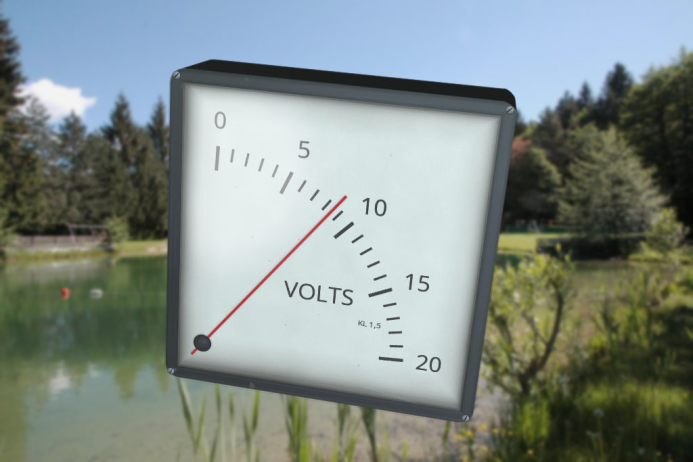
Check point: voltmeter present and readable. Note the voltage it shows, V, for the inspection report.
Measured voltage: 8.5 V
